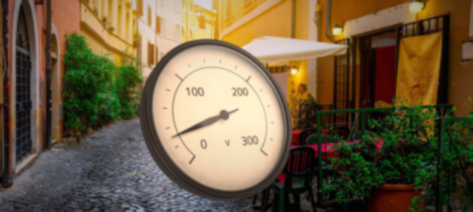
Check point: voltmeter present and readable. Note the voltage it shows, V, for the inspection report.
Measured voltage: 30 V
